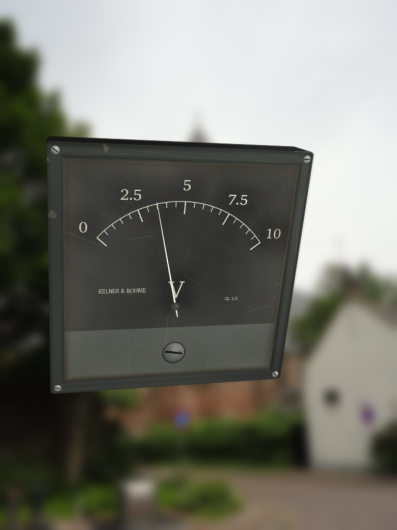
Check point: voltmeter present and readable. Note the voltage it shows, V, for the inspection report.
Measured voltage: 3.5 V
